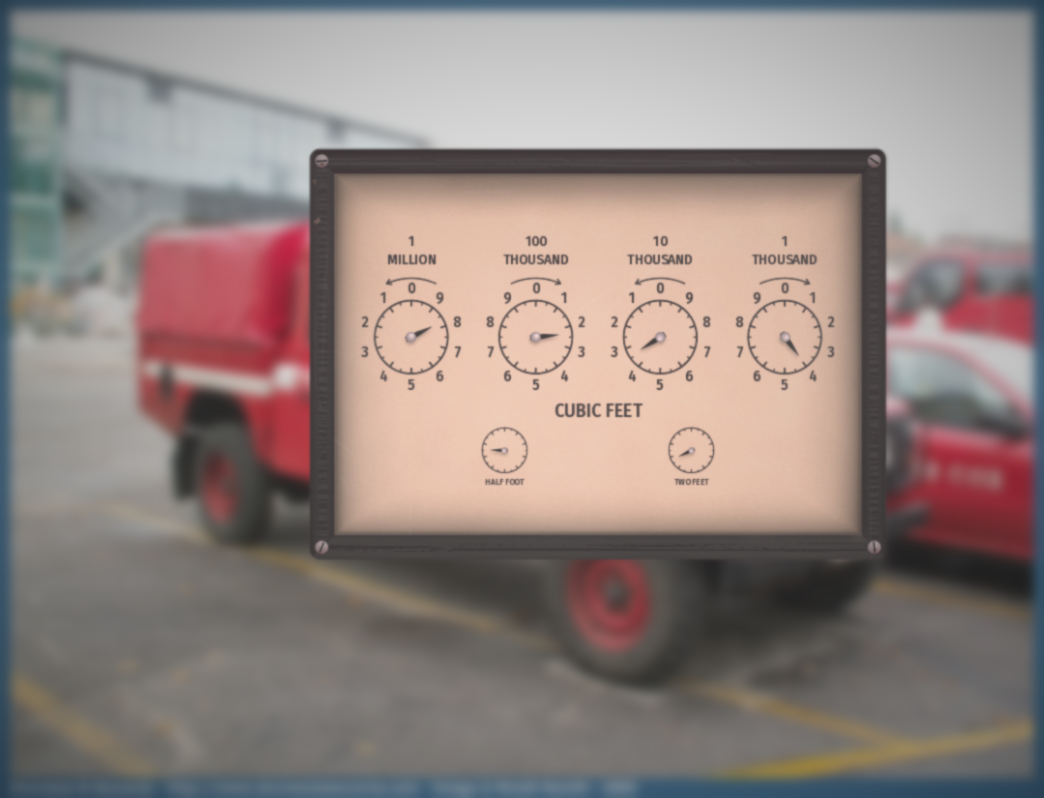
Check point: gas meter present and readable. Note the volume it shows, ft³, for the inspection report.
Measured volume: 823400 ft³
